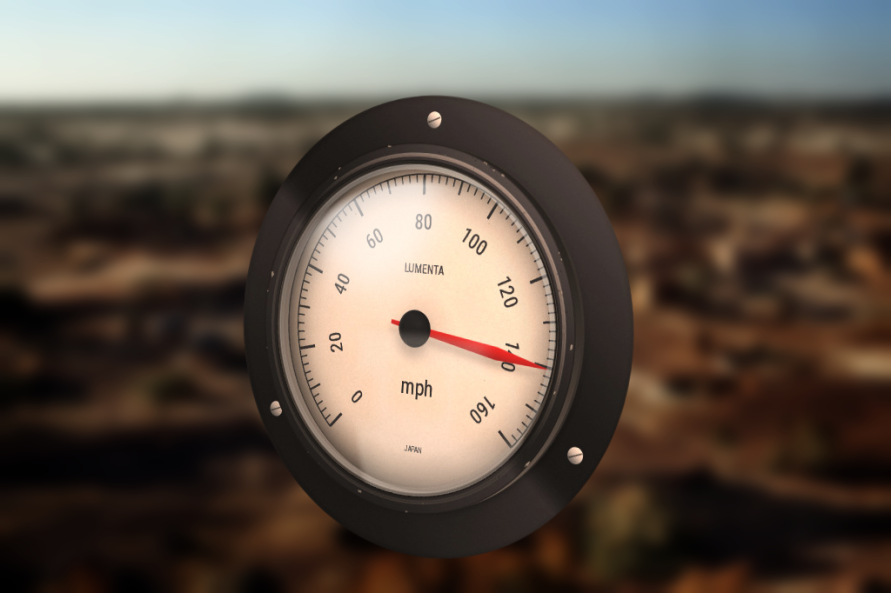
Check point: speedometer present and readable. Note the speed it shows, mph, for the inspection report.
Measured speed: 140 mph
